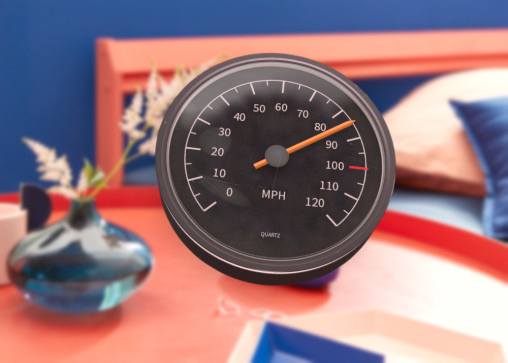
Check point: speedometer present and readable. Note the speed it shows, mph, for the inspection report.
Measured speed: 85 mph
